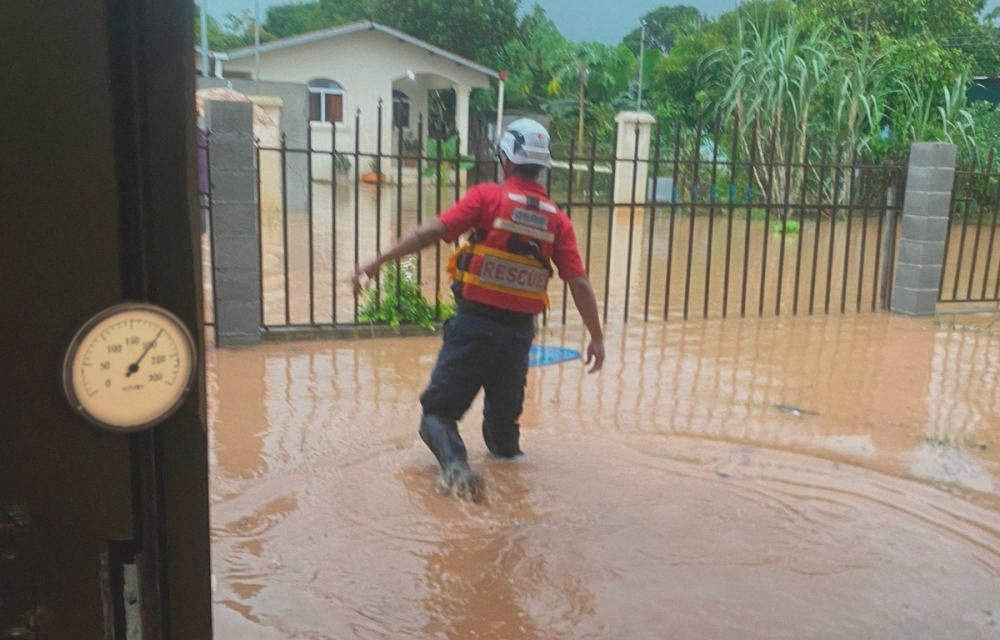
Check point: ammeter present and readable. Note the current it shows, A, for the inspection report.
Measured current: 200 A
